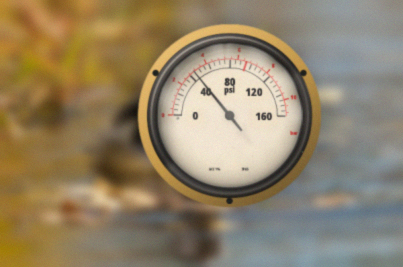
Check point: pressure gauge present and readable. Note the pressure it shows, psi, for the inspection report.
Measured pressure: 45 psi
